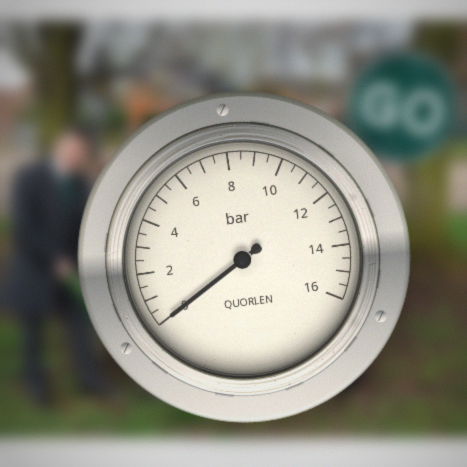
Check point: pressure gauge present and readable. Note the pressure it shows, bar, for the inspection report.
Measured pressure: 0 bar
